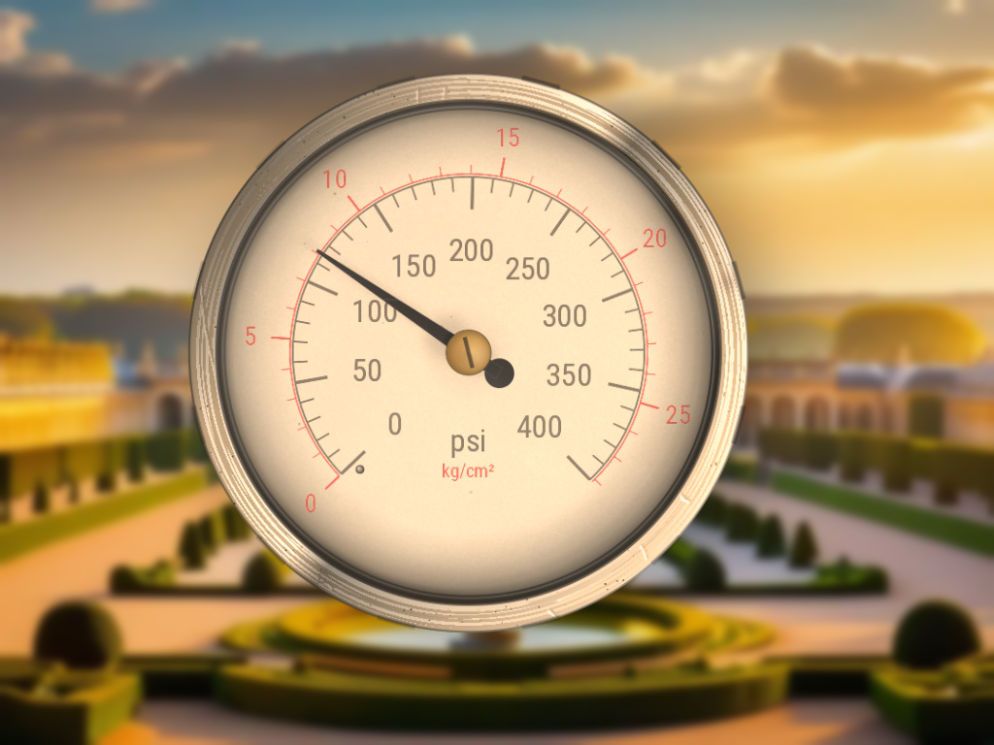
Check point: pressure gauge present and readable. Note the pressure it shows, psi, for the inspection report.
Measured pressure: 115 psi
